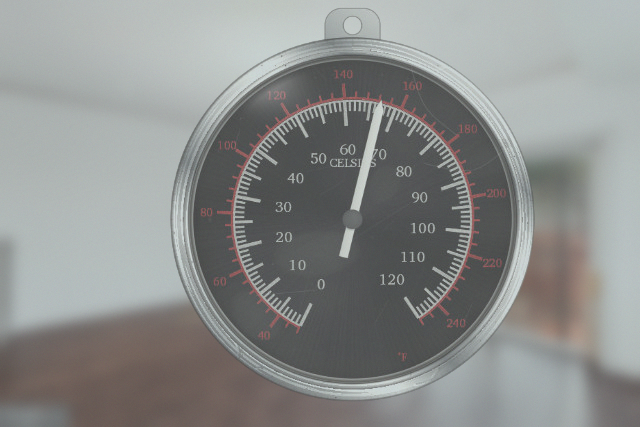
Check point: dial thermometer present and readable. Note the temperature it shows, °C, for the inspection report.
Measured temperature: 67 °C
